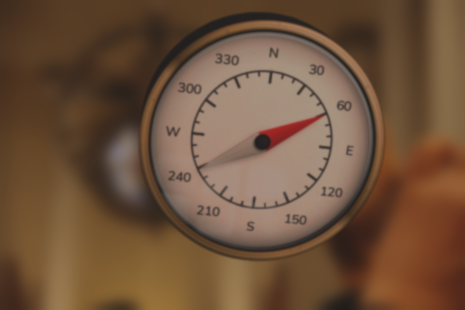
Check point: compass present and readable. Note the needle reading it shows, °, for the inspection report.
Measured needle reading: 60 °
